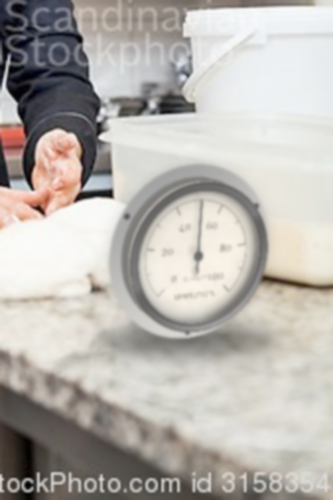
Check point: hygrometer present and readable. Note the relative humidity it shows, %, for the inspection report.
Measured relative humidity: 50 %
